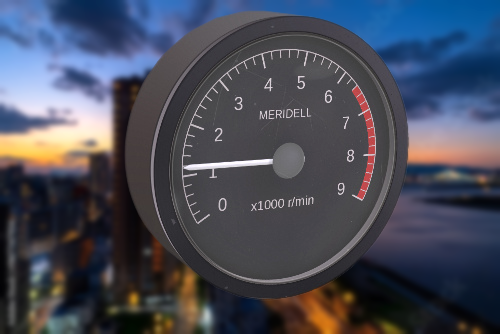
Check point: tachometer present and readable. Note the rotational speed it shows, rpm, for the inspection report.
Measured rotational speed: 1200 rpm
